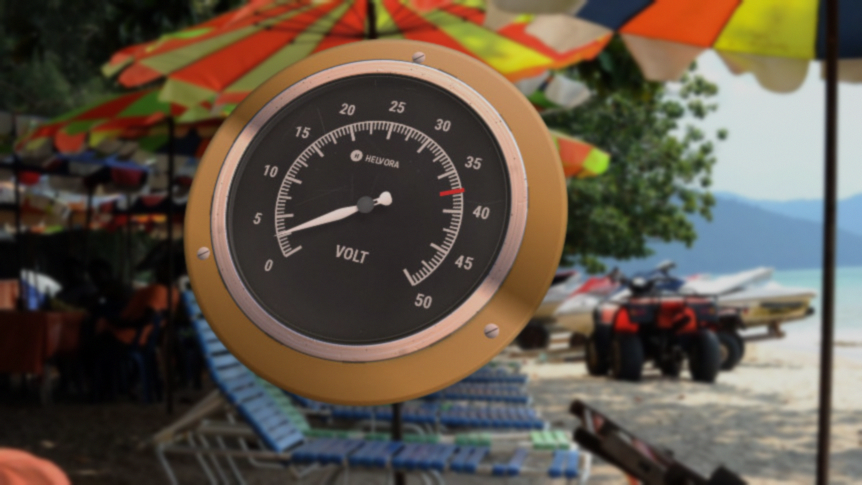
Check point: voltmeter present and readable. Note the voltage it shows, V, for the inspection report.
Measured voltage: 2.5 V
